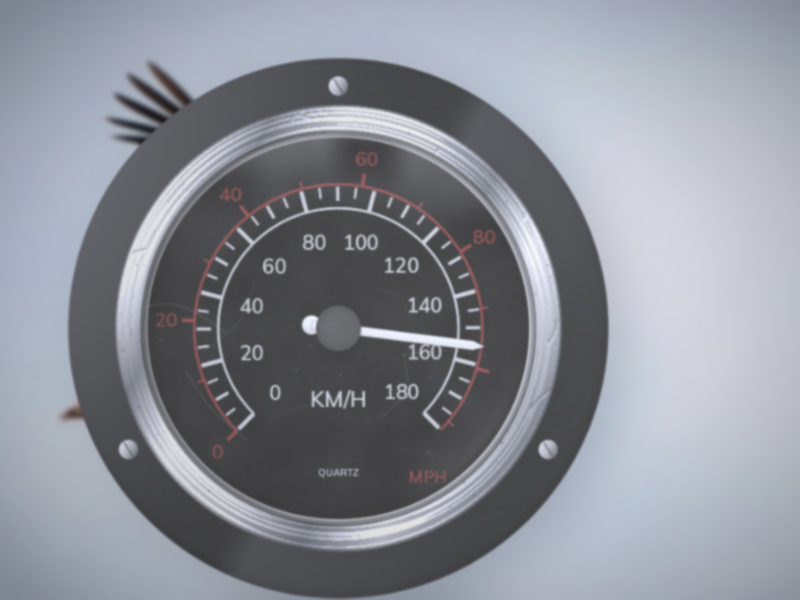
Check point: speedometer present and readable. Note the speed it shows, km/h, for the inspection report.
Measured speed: 155 km/h
